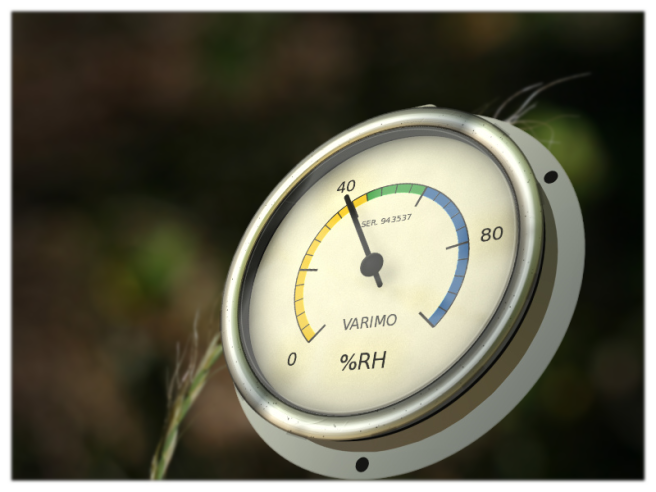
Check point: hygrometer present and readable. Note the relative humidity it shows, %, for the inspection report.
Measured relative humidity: 40 %
